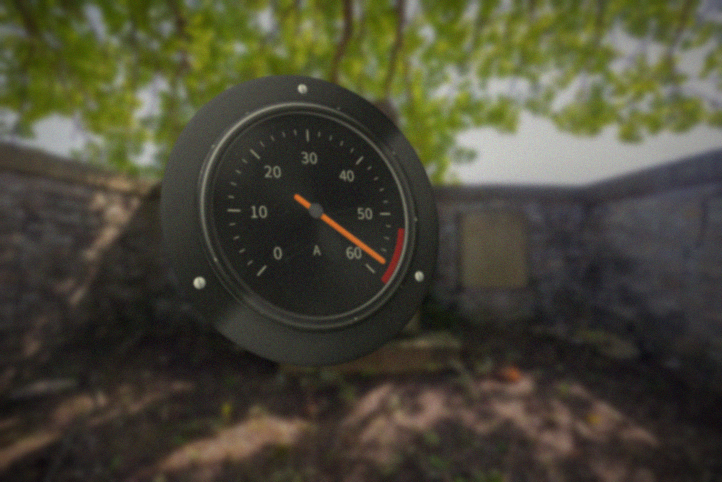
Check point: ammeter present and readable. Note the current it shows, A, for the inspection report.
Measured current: 58 A
